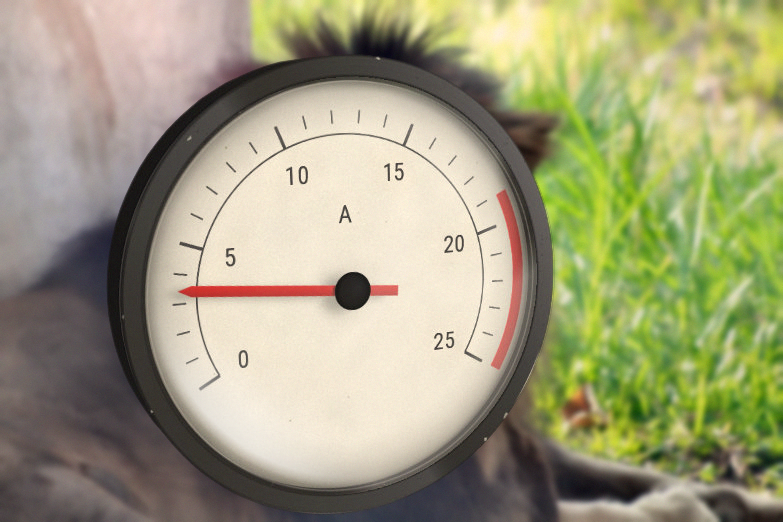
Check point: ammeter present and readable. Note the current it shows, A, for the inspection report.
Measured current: 3.5 A
